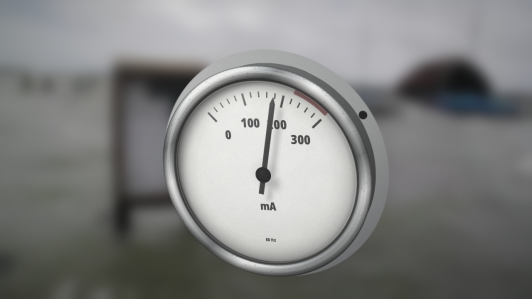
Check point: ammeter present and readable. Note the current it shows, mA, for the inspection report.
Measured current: 180 mA
